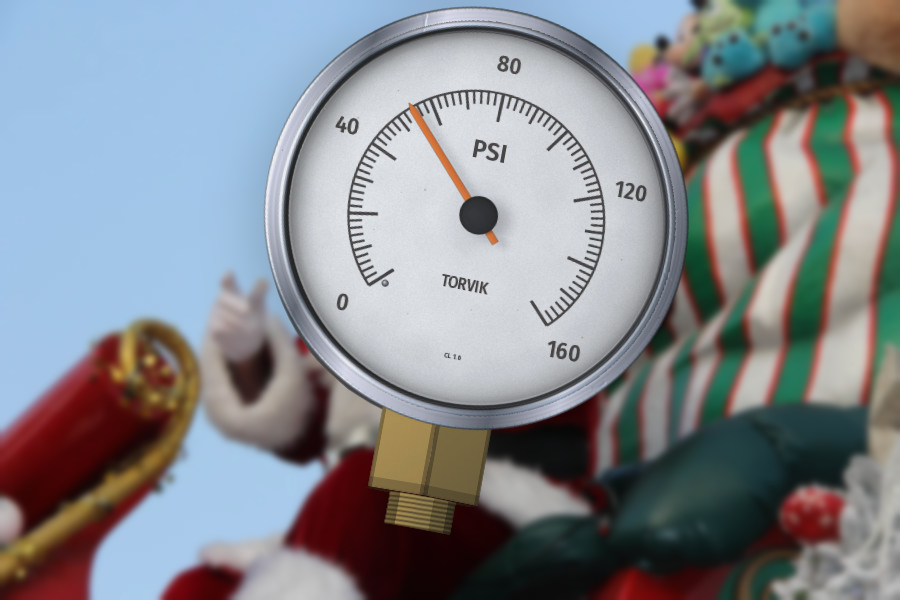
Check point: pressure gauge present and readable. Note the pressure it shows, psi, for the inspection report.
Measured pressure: 54 psi
